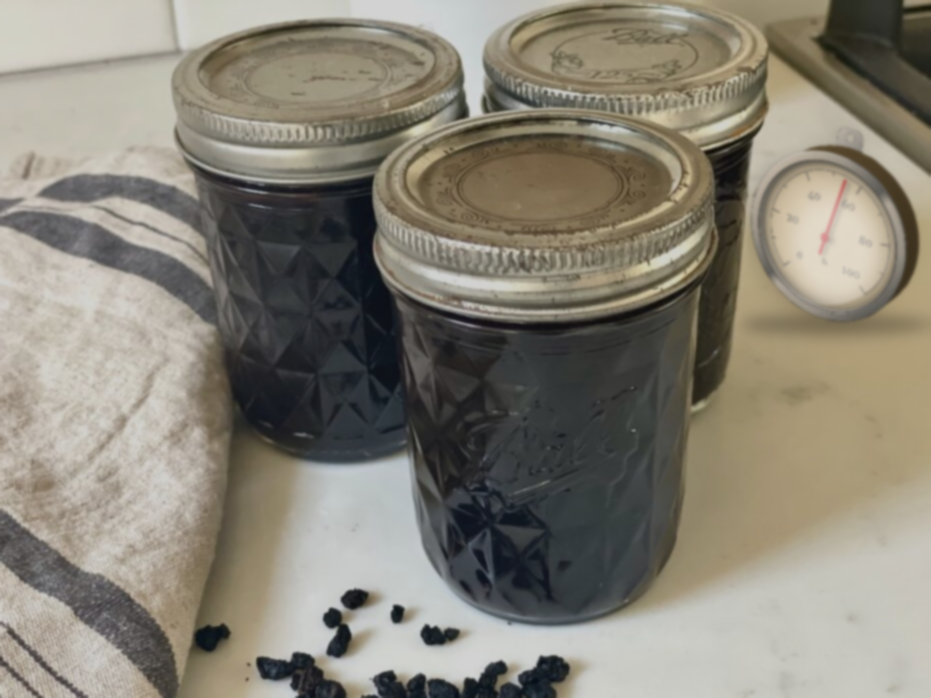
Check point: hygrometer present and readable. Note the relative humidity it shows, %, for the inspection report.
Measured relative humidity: 55 %
